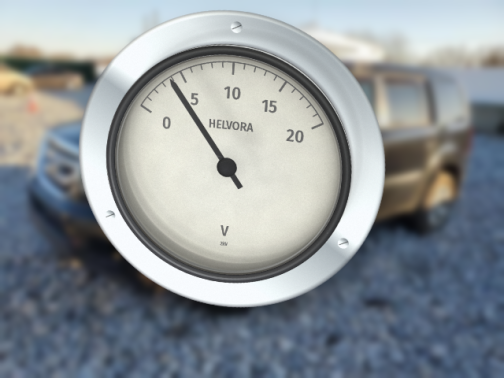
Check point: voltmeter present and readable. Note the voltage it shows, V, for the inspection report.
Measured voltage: 4 V
